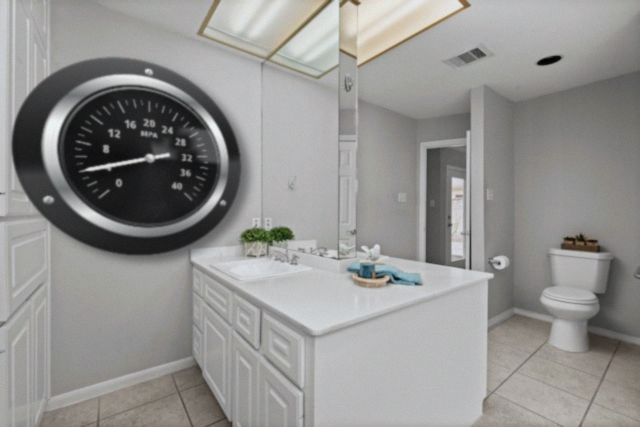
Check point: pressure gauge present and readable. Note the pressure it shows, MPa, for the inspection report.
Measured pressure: 4 MPa
